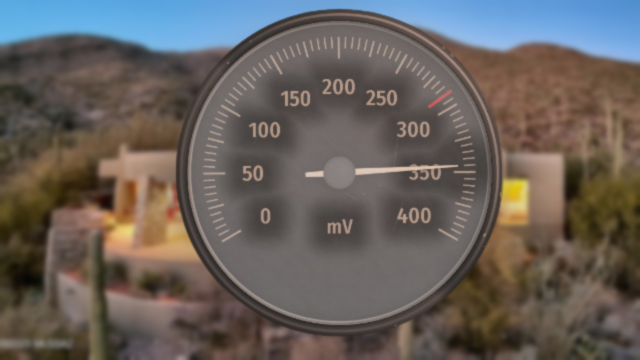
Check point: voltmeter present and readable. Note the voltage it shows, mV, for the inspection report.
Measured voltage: 345 mV
